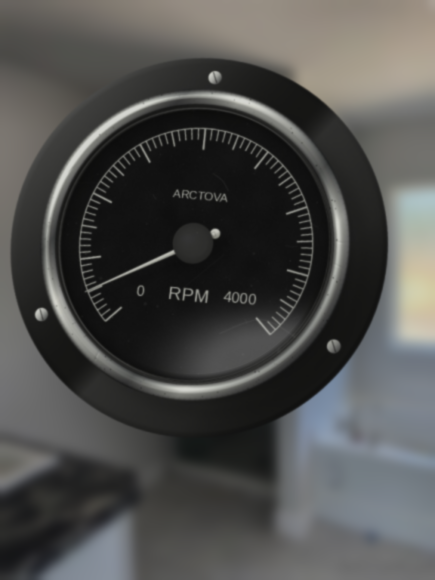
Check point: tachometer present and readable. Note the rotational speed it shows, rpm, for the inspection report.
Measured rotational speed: 250 rpm
